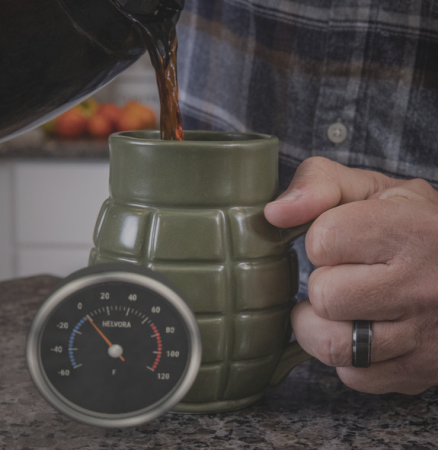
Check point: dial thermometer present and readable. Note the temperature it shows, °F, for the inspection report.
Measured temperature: 0 °F
